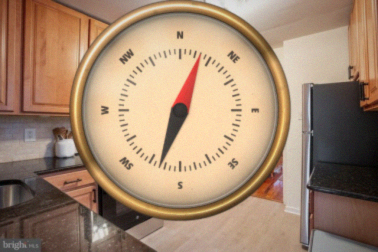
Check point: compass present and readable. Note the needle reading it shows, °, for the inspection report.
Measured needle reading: 20 °
